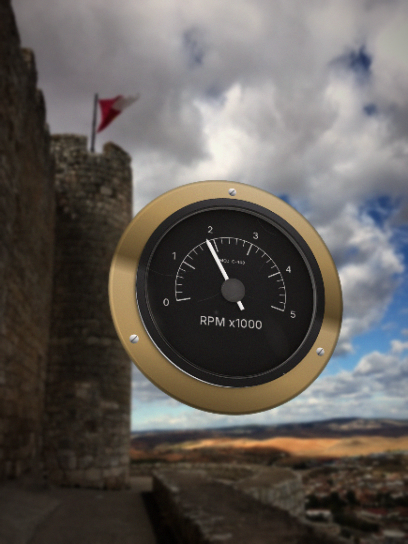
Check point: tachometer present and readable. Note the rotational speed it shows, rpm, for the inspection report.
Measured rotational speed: 1800 rpm
